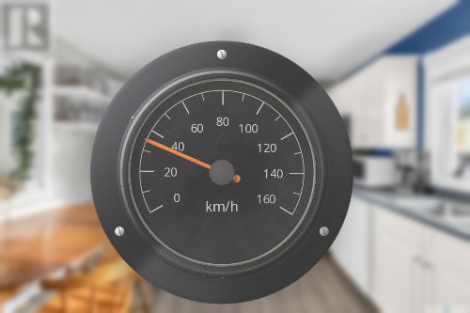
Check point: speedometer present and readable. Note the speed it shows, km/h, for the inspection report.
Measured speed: 35 km/h
